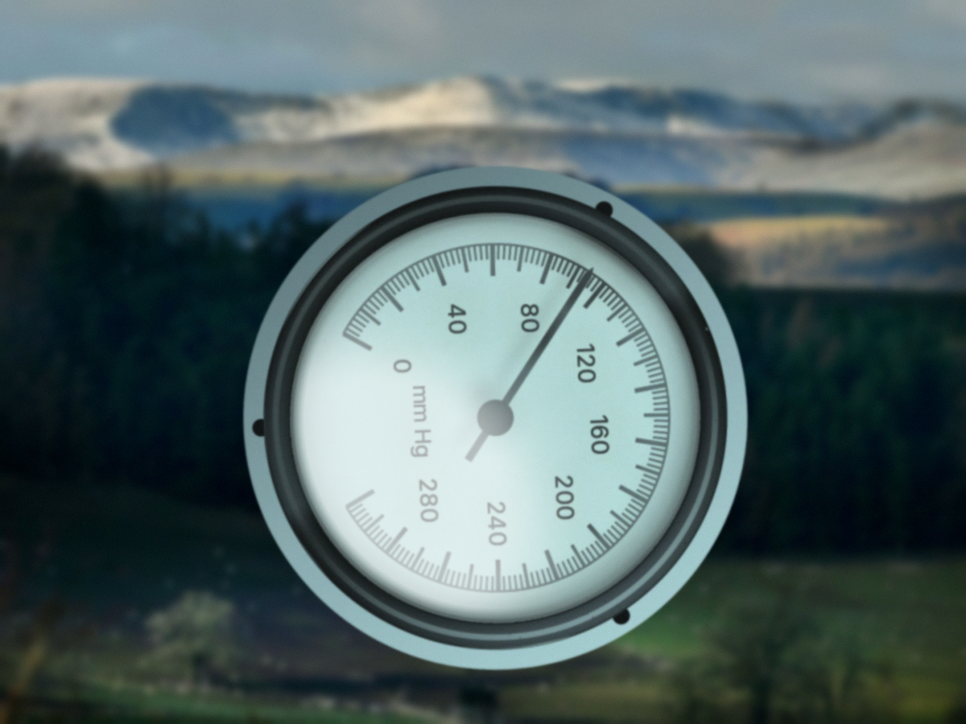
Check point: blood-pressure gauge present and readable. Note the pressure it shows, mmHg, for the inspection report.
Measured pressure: 94 mmHg
